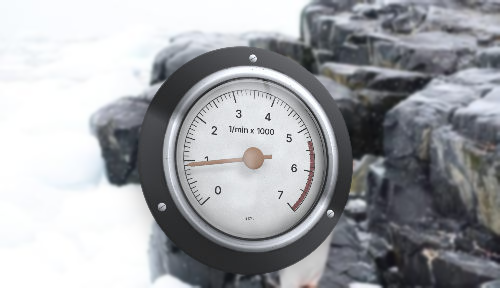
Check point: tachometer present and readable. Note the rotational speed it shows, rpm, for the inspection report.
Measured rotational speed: 900 rpm
